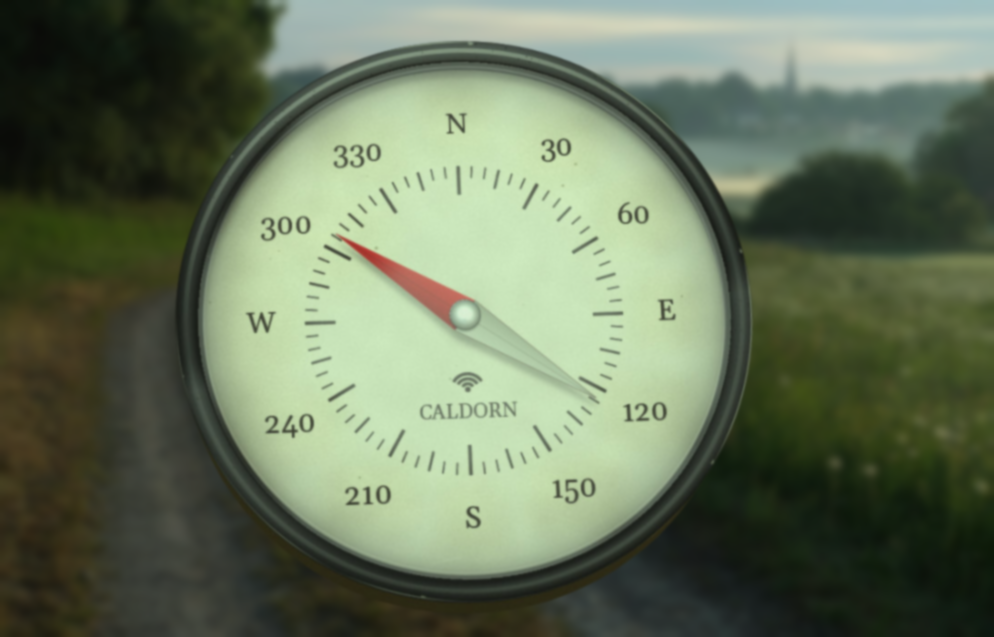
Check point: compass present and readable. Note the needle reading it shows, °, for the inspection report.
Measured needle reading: 305 °
